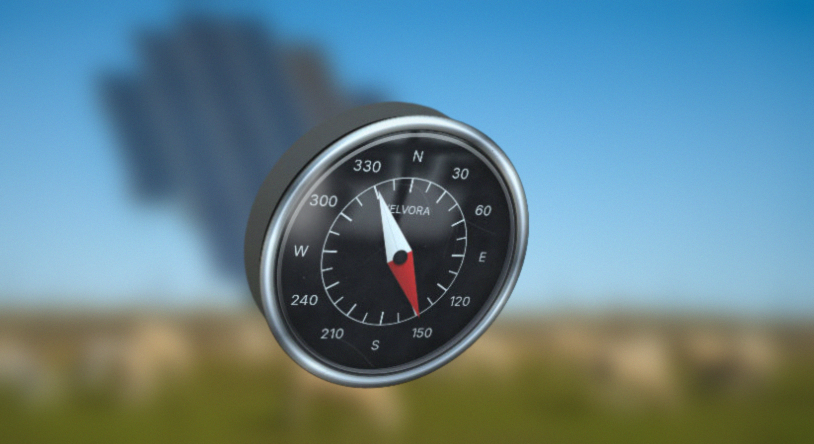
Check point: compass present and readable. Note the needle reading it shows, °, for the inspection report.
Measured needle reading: 150 °
